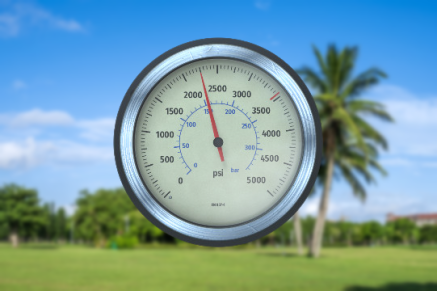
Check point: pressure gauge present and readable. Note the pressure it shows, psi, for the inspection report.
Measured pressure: 2250 psi
